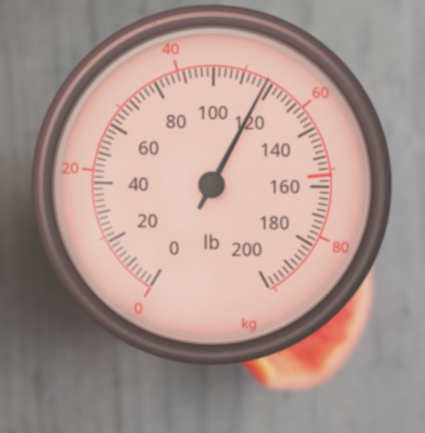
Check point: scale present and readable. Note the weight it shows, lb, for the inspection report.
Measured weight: 118 lb
